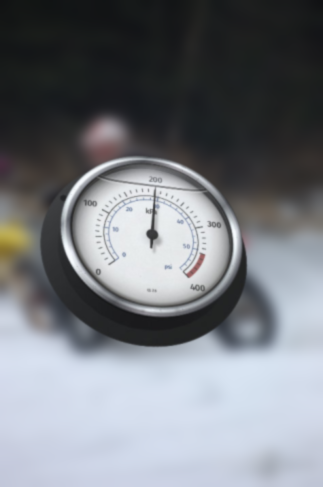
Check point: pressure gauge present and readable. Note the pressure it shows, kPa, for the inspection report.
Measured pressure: 200 kPa
